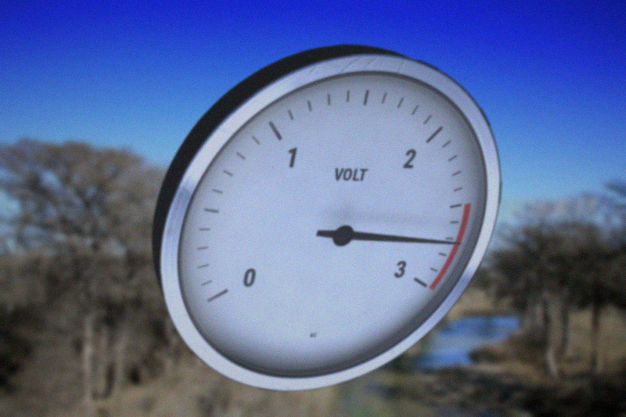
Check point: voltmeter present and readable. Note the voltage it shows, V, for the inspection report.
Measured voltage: 2.7 V
